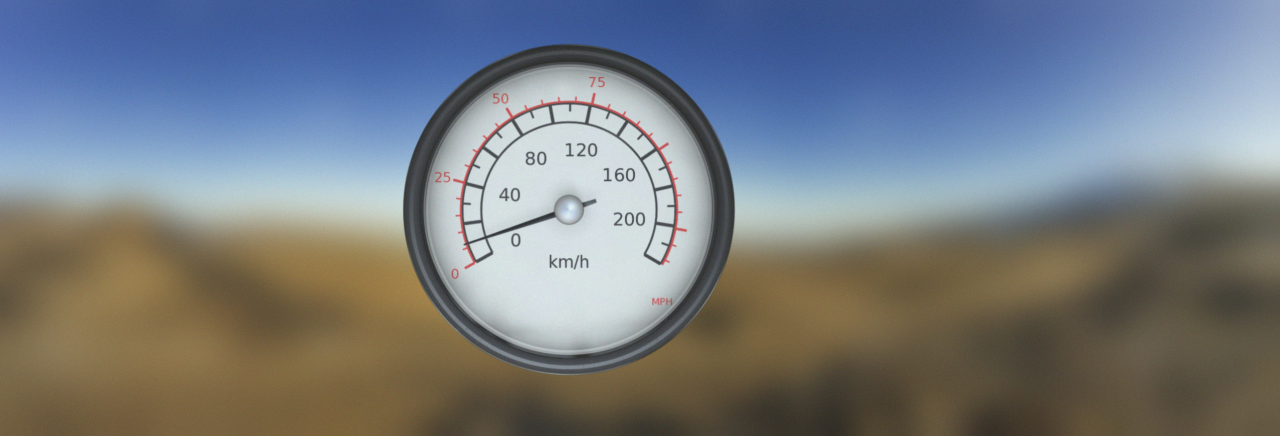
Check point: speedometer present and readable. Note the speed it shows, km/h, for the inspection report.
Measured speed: 10 km/h
